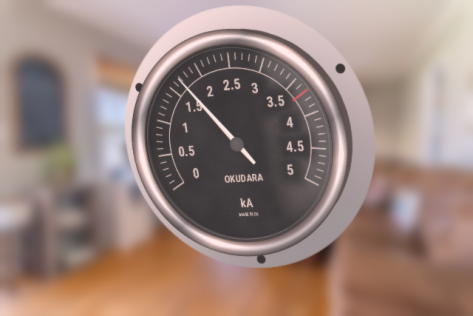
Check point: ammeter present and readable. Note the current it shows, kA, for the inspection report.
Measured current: 1.7 kA
